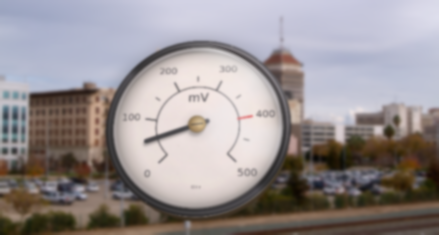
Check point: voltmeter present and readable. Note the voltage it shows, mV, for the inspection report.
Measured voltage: 50 mV
